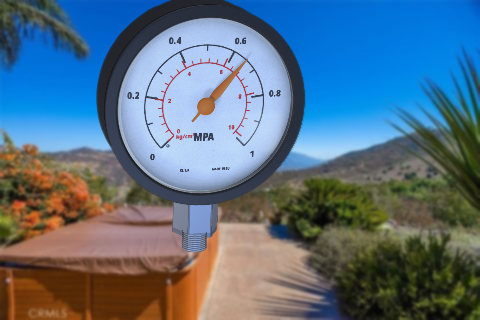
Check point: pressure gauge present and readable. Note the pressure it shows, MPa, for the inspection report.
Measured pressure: 0.65 MPa
